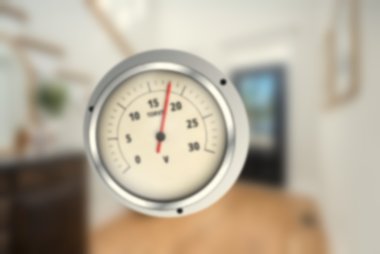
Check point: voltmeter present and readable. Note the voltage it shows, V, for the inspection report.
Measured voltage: 18 V
